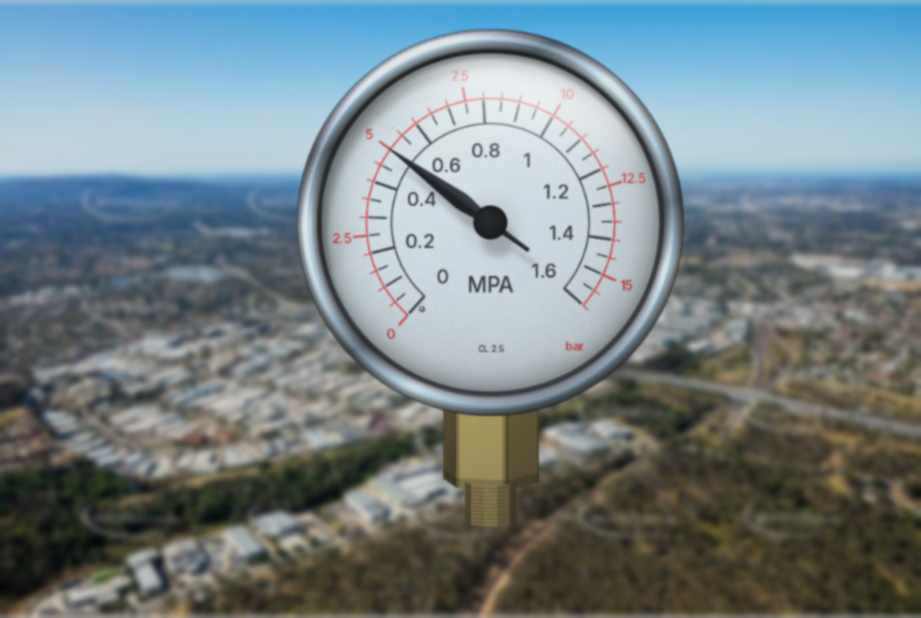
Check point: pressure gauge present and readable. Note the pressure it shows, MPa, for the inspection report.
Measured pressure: 0.5 MPa
